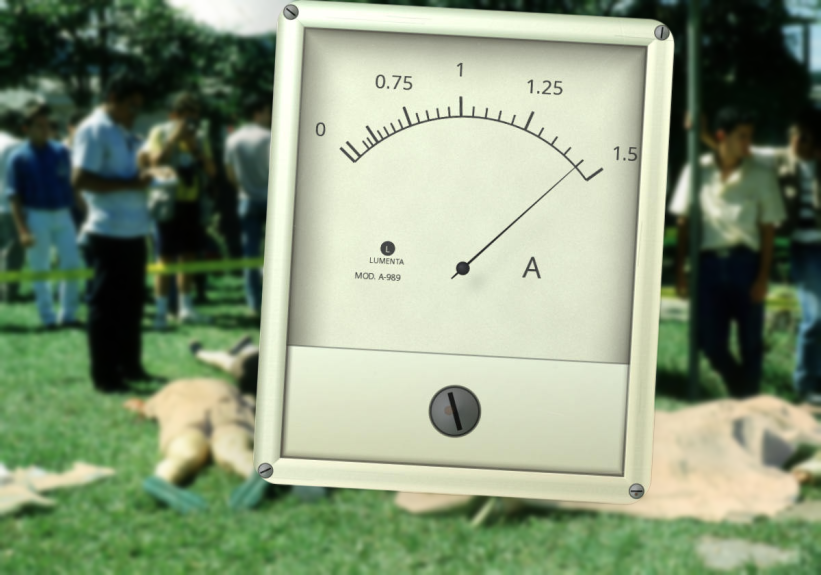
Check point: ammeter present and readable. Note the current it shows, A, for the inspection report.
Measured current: 1.45 A
